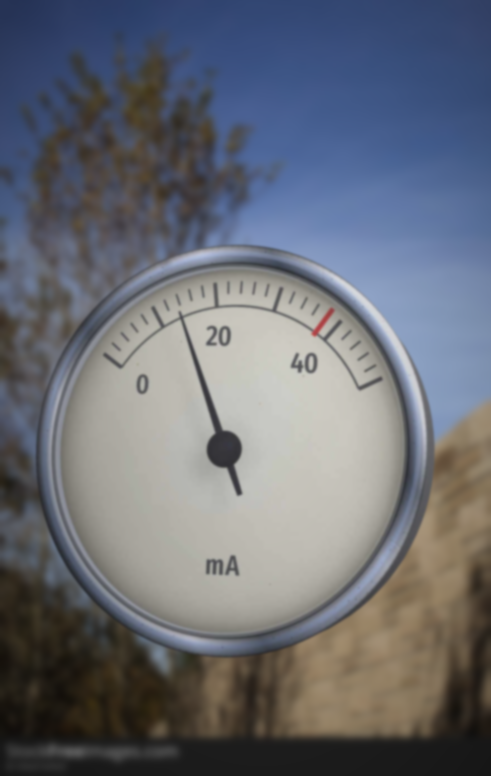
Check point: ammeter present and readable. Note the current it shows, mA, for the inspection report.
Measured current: 14 mA
